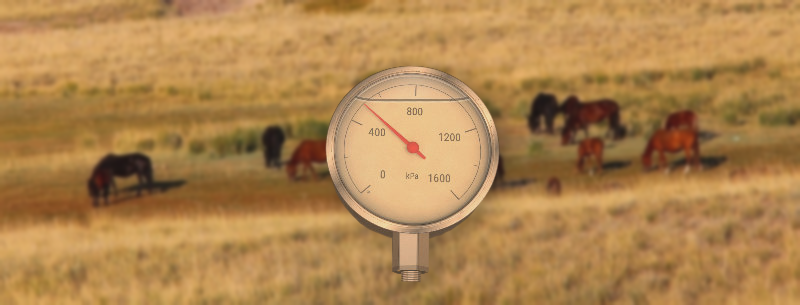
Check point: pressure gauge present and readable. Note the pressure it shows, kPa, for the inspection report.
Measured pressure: 500 kPa
